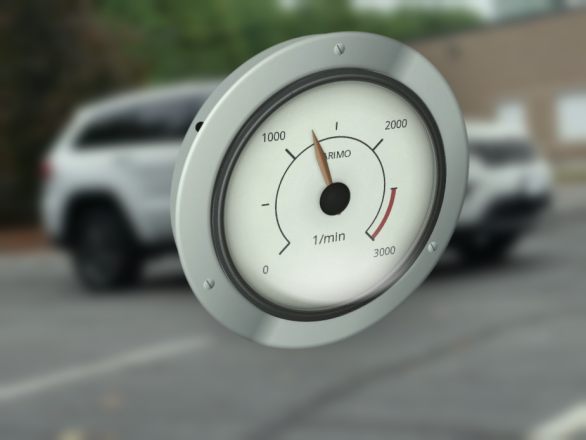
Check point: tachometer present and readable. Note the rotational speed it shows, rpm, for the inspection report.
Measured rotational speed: 1250 rpm
